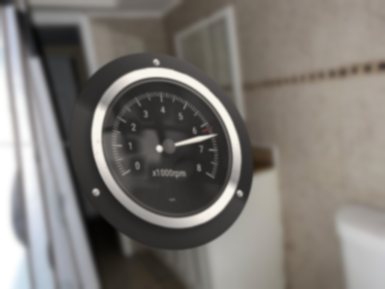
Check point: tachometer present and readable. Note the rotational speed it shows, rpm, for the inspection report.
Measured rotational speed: 6500 rpm
